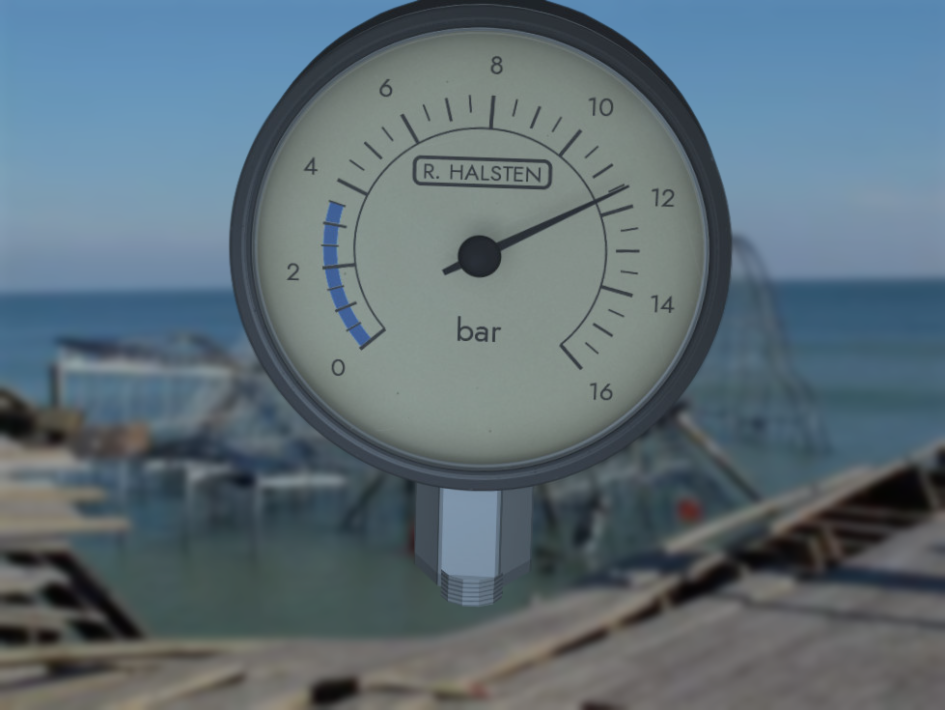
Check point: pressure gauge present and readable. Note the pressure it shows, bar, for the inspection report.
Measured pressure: 11.5 bar
